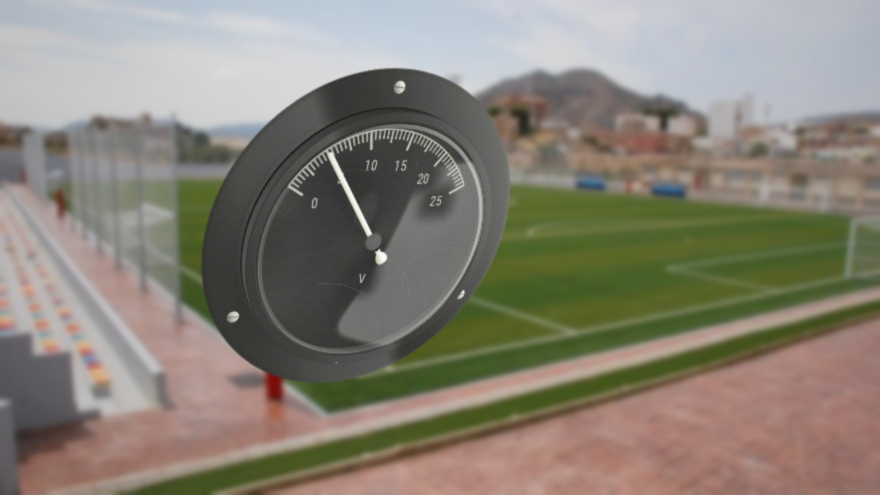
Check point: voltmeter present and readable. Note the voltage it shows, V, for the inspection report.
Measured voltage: 5 V
